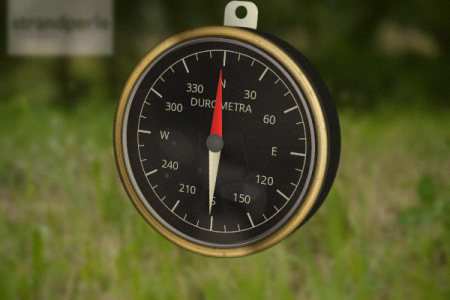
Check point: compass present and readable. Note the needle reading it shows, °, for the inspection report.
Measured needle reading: 0 °
